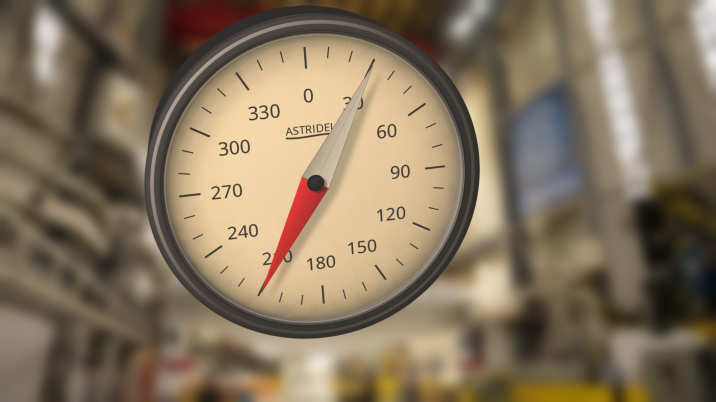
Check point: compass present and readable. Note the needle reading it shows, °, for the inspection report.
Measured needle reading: 210 °
